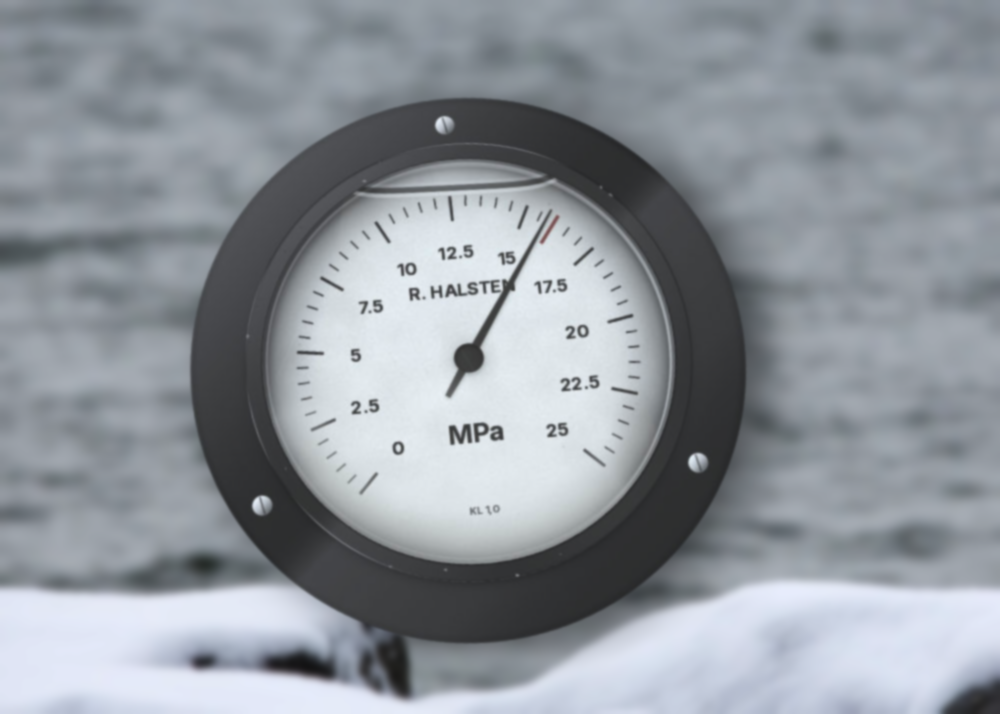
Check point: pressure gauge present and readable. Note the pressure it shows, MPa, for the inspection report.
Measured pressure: 15.75 MPa
